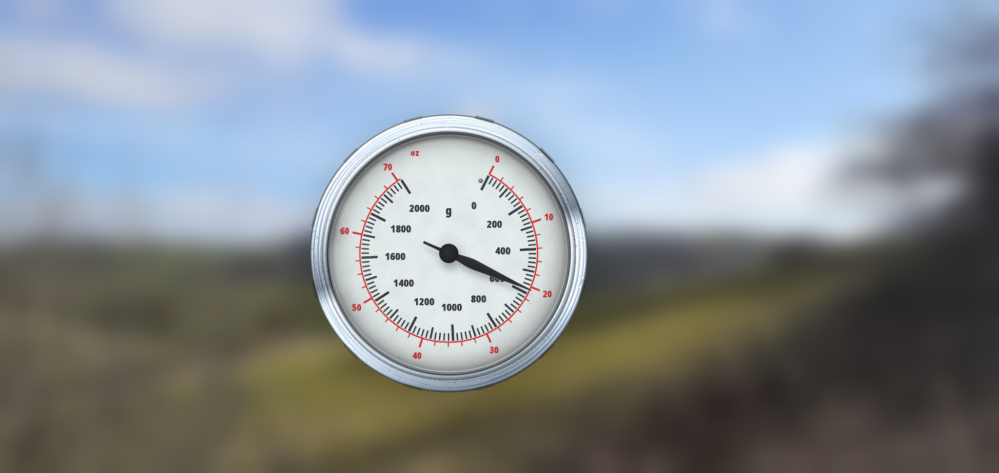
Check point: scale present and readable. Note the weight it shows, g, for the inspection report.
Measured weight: 580 g
